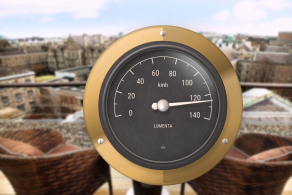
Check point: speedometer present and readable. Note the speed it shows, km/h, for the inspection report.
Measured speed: 125 km/h
